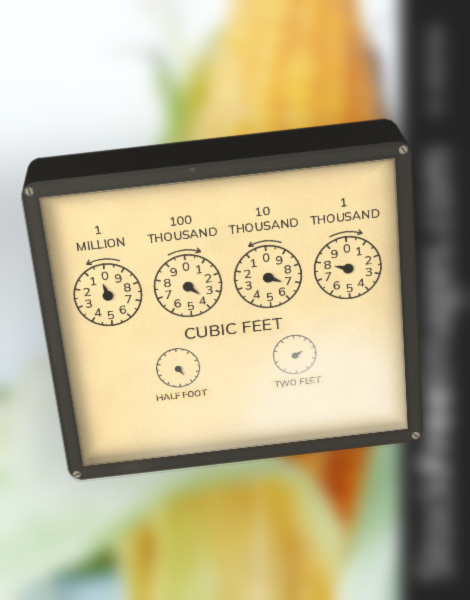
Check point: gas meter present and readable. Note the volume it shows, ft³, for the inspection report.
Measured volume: 36800 ft³
